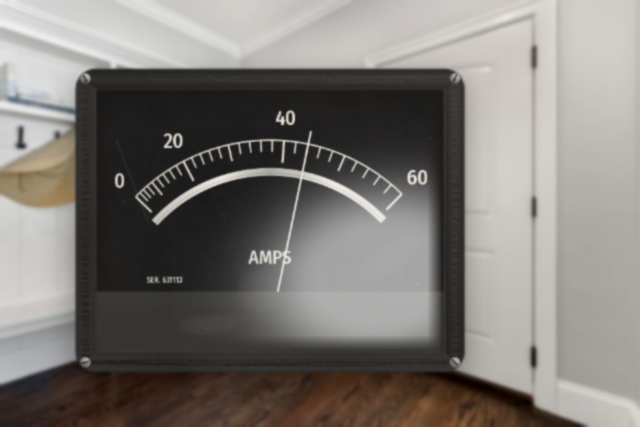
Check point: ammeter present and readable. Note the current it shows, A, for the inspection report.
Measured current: 44 A
